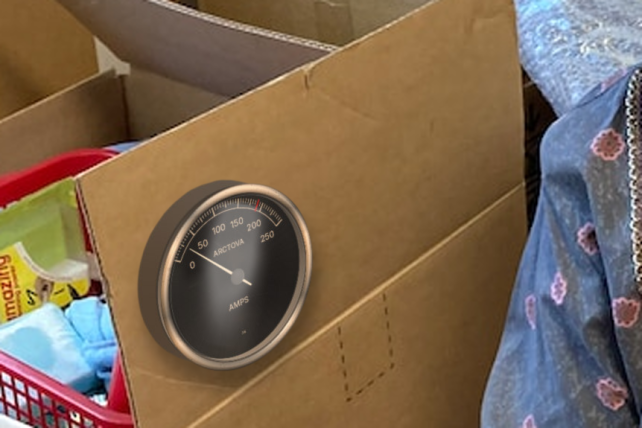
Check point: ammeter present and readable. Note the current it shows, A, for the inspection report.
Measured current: 25 A
